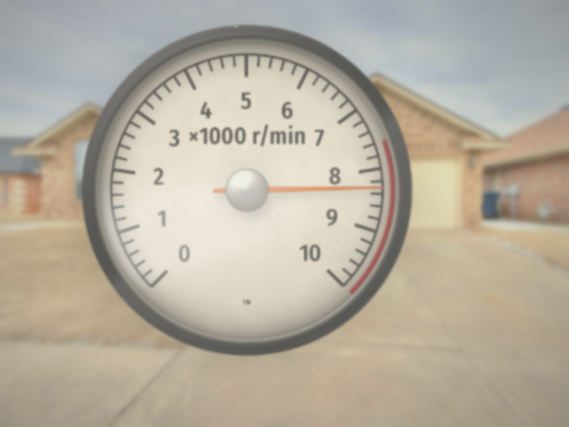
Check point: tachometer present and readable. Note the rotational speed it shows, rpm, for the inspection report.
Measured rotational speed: 8300 rpm
